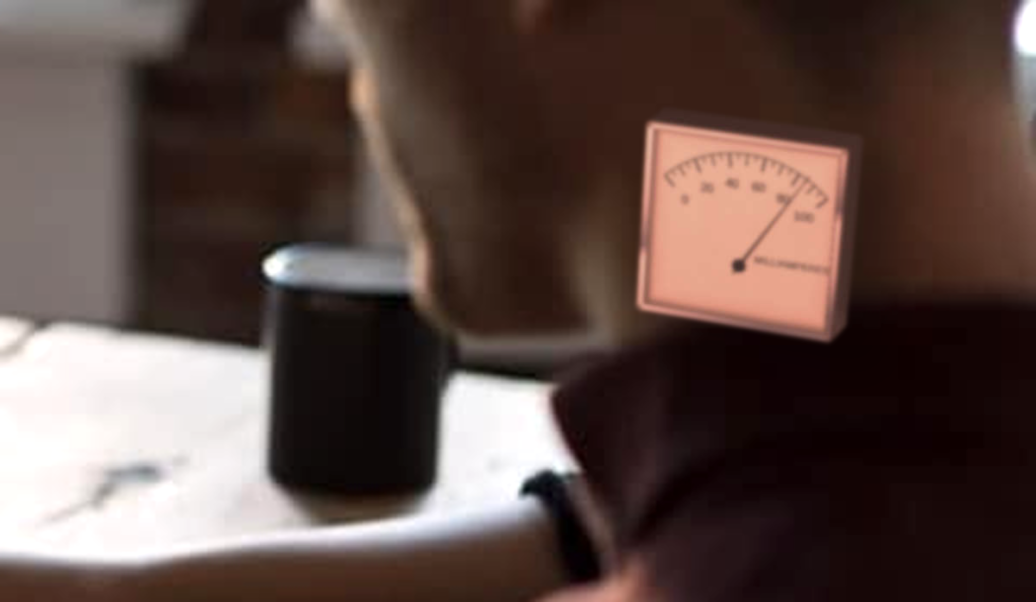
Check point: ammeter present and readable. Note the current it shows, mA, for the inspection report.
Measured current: 85 mA
